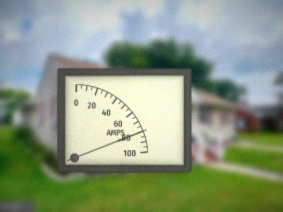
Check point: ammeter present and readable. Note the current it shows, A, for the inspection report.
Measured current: 80 A
